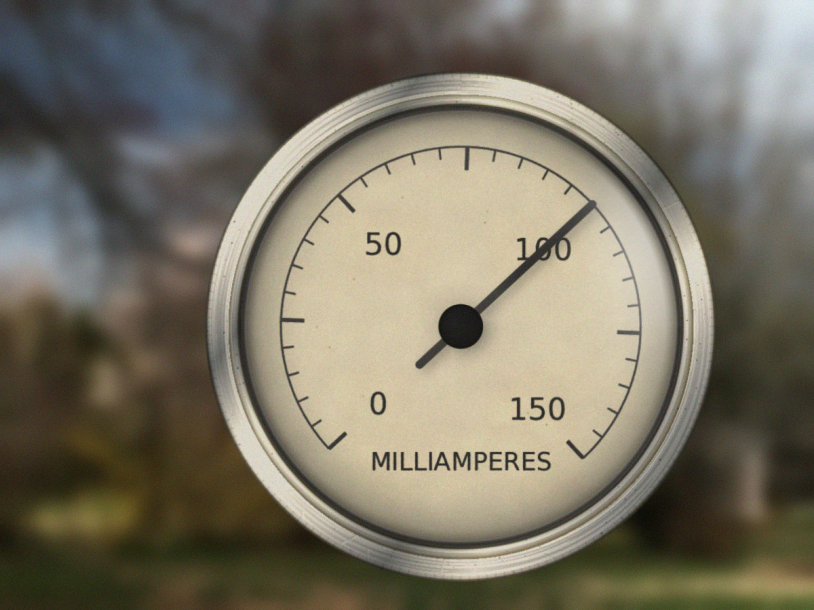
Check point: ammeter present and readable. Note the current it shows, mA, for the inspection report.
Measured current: 100 mA
